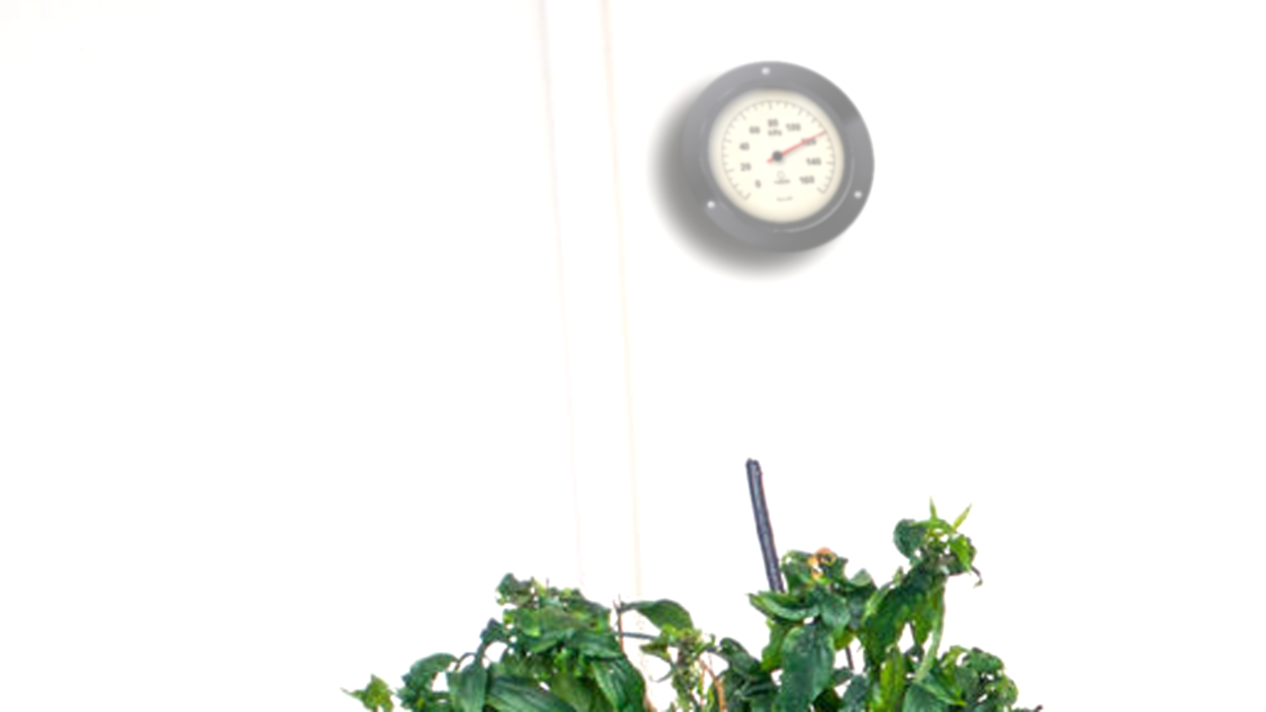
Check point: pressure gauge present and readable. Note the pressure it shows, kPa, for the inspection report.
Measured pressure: 120 kPa
